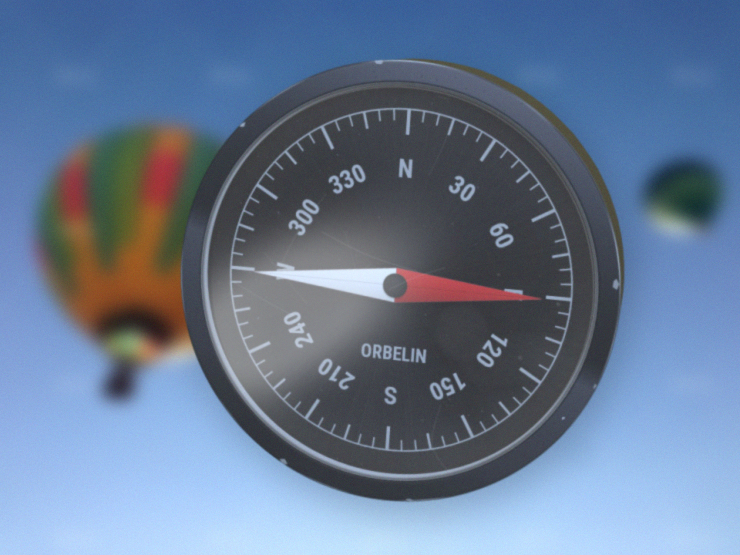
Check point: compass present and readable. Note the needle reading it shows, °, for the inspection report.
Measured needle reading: 90 °
